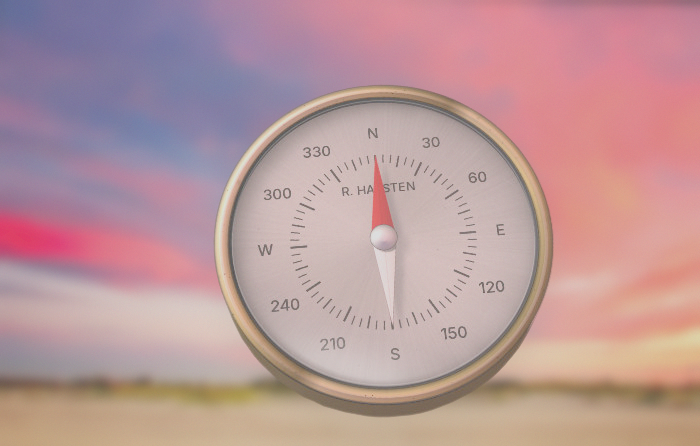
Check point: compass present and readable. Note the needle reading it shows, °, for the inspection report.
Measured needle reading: 0 °
